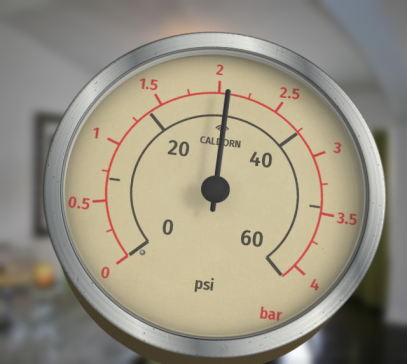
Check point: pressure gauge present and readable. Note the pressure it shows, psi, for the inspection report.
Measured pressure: 30 psi
